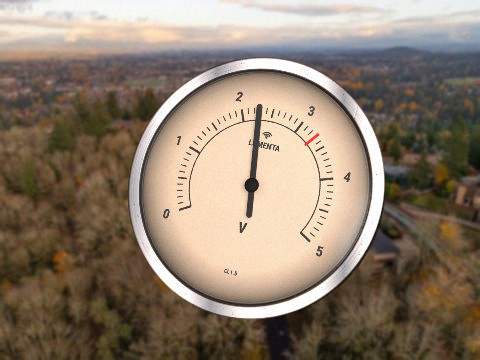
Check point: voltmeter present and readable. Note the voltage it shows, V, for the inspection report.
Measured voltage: 2.3 V
